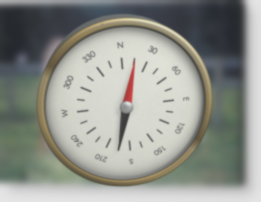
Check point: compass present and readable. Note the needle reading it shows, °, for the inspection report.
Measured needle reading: 15 °
